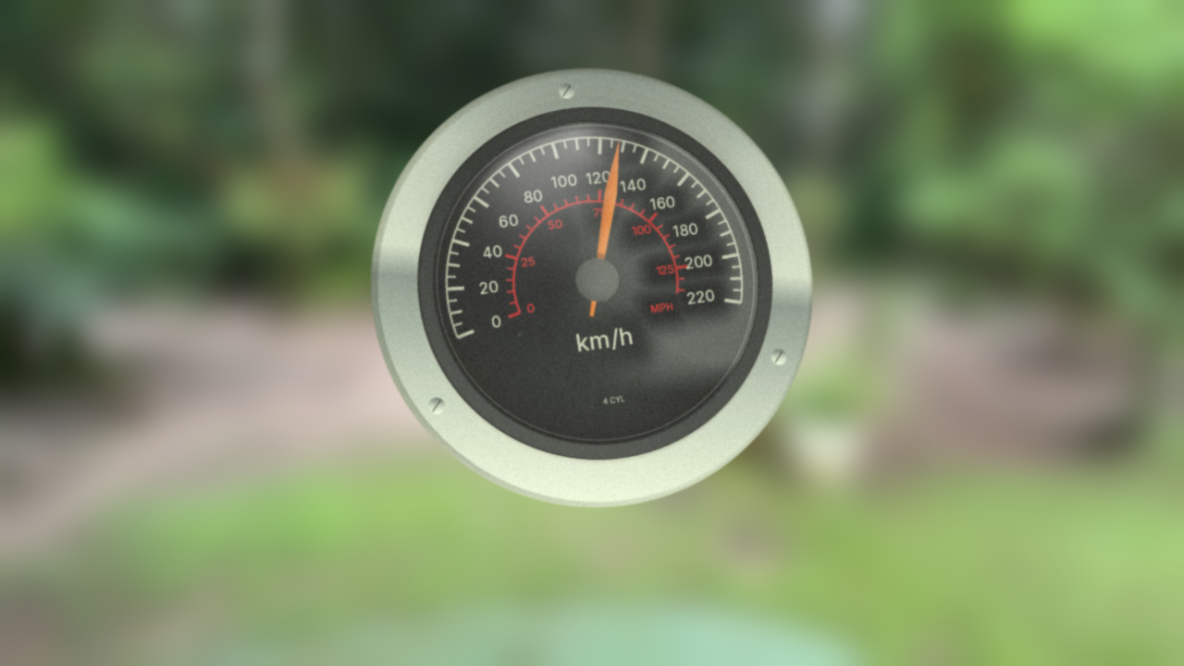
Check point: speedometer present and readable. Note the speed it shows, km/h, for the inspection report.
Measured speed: 127.5 km/h
